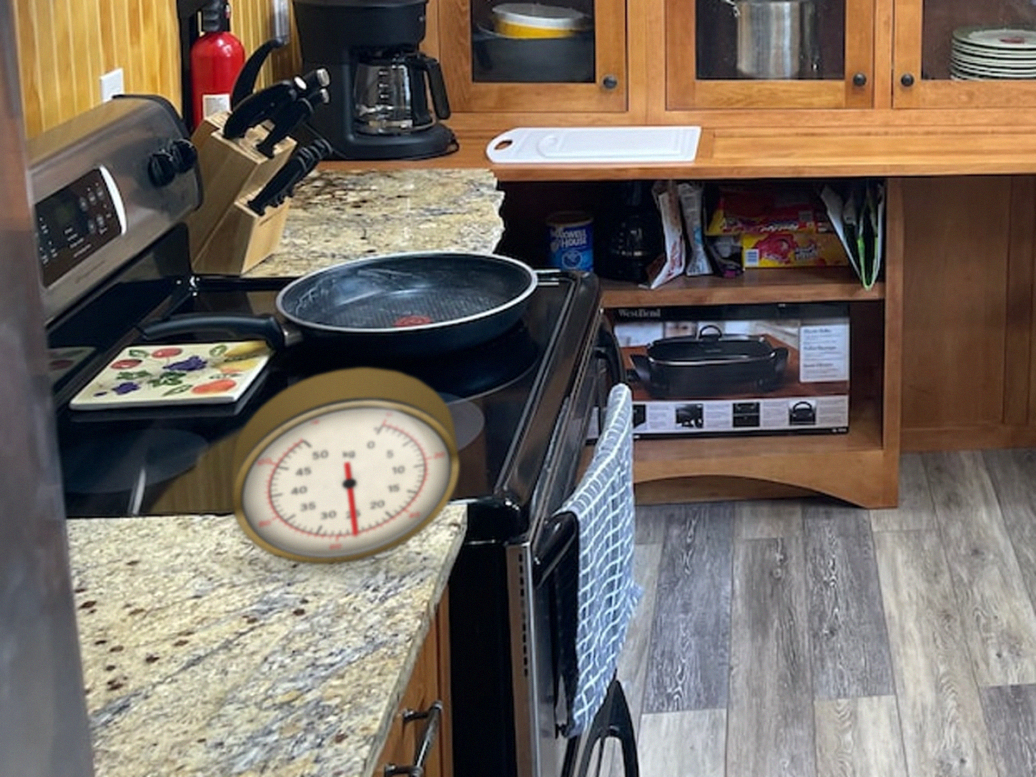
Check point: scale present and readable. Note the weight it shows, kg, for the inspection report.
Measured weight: 25 kg
